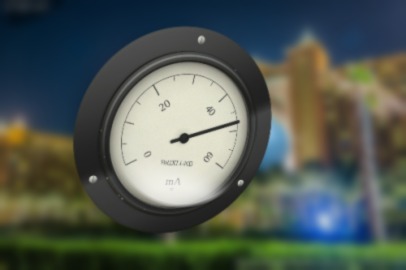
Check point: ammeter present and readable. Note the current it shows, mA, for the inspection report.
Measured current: 47.5 mA
